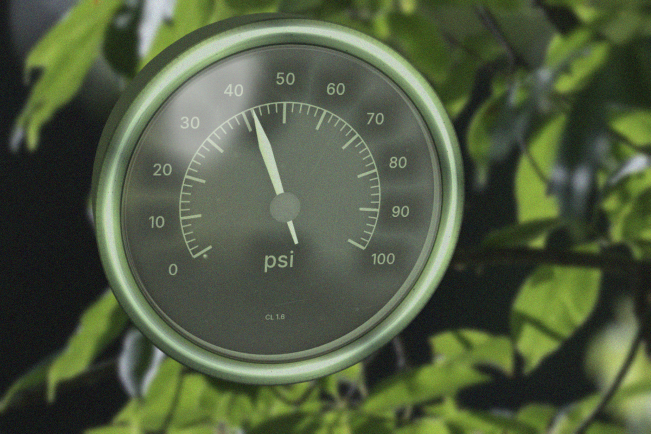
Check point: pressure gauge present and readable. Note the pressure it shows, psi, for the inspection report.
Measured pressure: 42 psi
